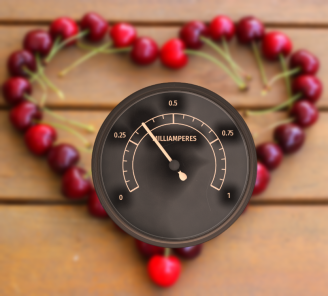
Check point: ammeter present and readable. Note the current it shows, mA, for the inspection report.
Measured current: 0.35 mA
